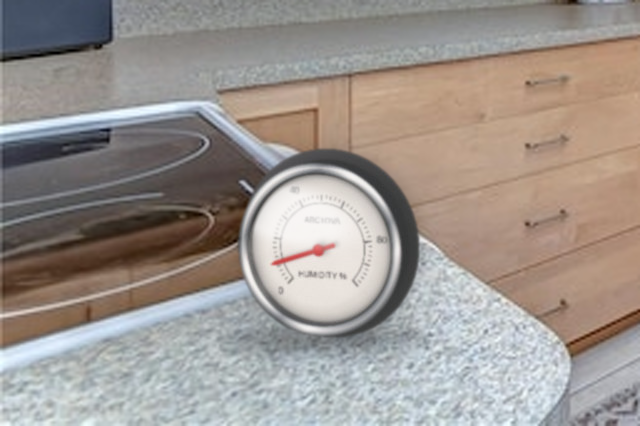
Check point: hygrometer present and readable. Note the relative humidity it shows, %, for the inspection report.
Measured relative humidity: 10 %
